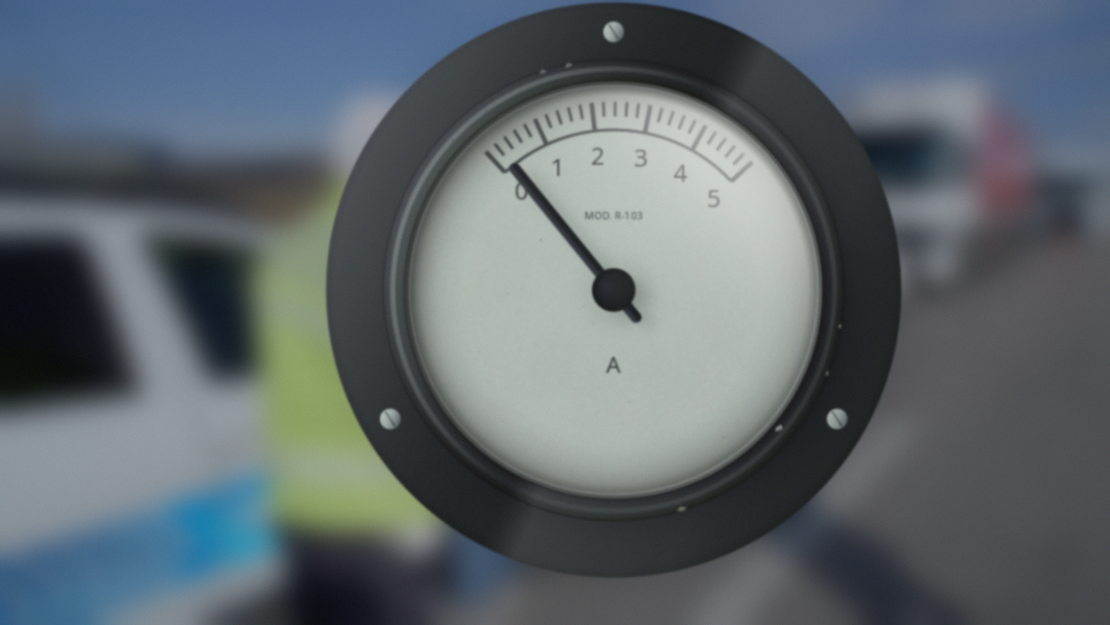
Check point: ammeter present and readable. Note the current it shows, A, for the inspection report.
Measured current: 0.2 A
